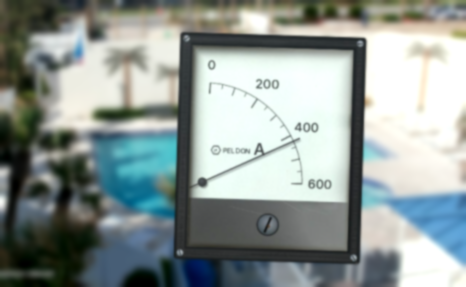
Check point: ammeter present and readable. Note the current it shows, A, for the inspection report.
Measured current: 425 A
